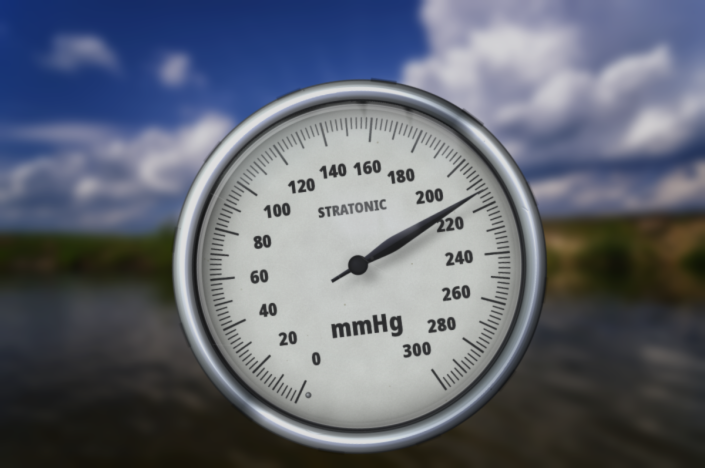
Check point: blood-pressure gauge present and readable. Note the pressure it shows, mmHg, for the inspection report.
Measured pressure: 214 mmHg
